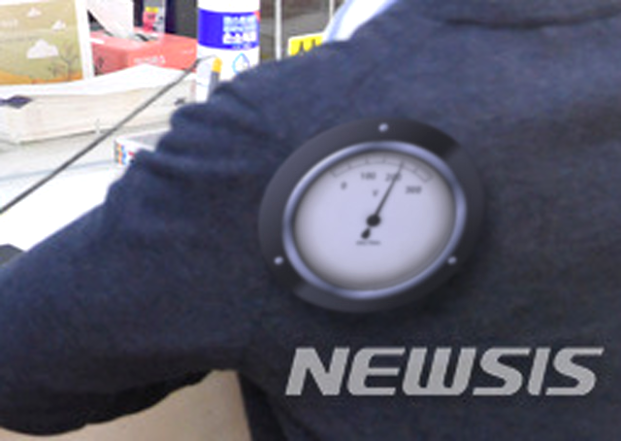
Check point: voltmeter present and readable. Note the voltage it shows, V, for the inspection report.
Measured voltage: 200 V
